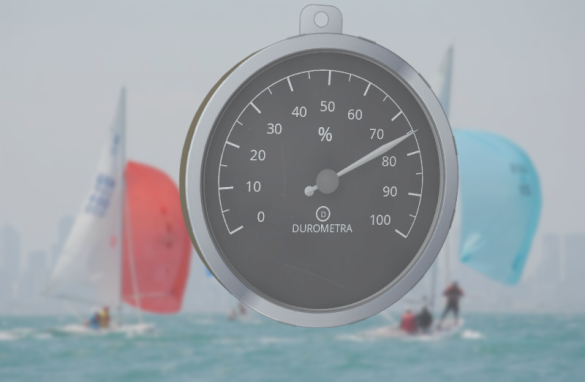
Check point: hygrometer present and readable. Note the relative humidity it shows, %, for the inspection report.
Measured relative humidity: 75 %
